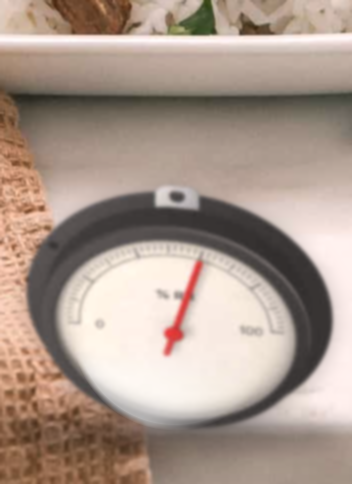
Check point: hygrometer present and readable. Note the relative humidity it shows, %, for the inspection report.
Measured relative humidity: 60 %
